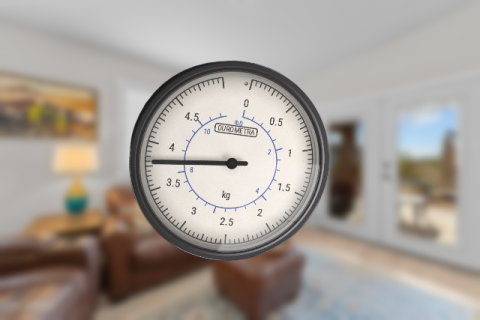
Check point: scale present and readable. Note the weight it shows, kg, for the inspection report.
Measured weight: 3.8 kg
